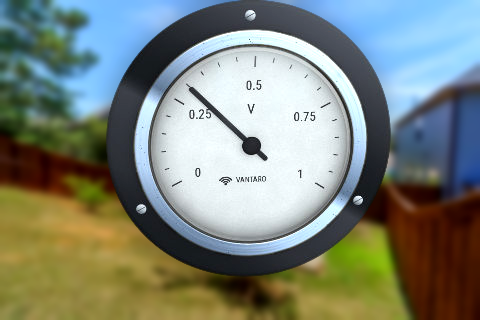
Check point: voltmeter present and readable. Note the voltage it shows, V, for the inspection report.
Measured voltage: 0.3 V
